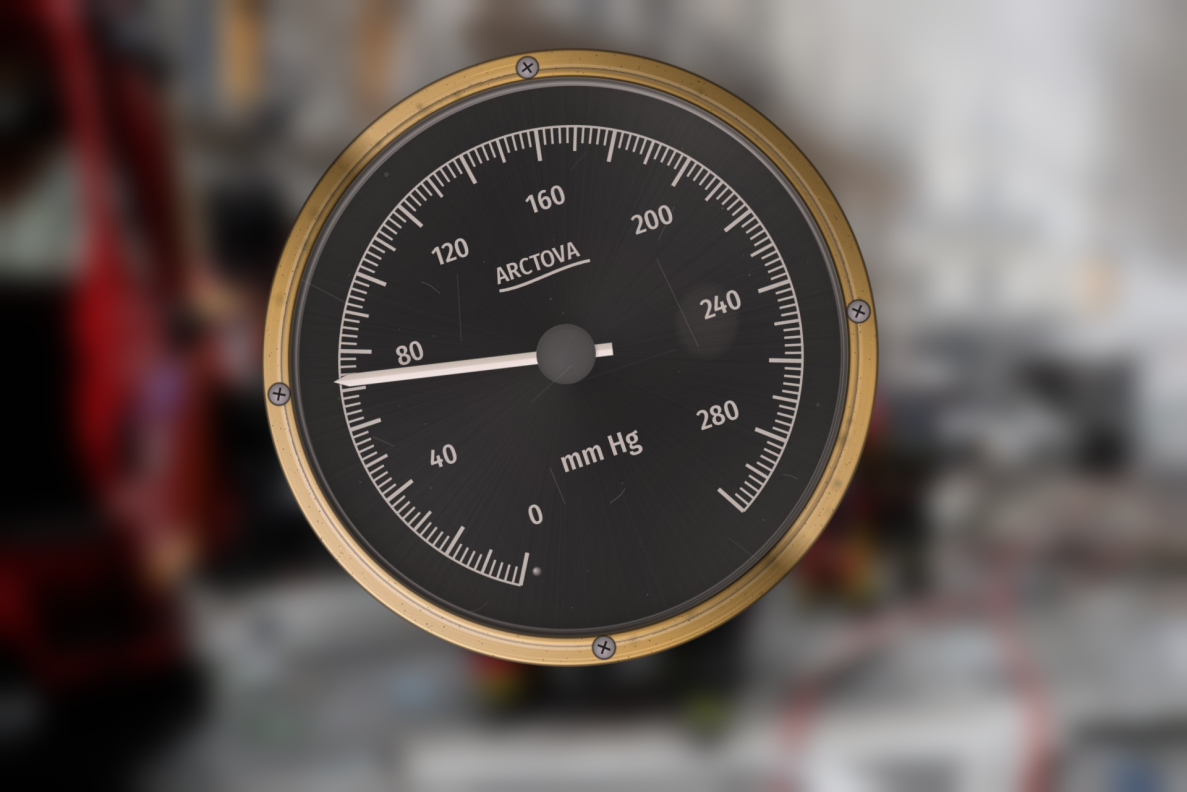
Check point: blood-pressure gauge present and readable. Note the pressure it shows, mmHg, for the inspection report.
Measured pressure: 72 mmHg
